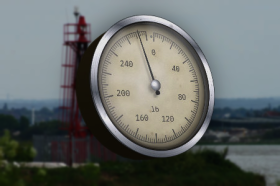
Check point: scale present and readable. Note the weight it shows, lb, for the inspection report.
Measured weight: 270 lb
